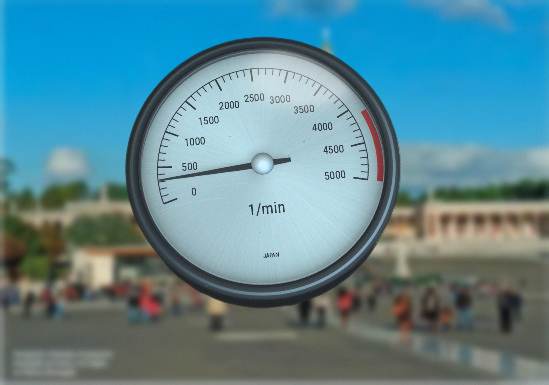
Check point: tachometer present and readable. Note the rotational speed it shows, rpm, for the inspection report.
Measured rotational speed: 300 rpm
